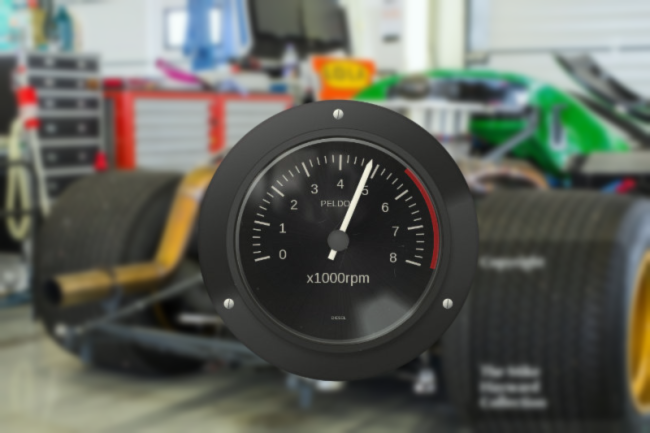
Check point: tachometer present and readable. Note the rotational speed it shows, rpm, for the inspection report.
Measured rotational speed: 4800 rpm
